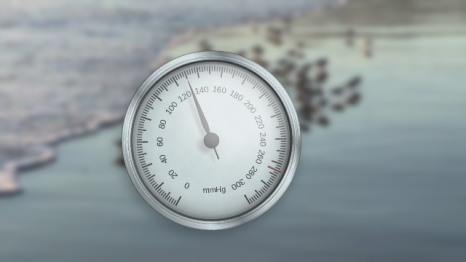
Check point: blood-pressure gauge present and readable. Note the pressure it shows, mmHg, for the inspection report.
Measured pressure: 130 mmHg
